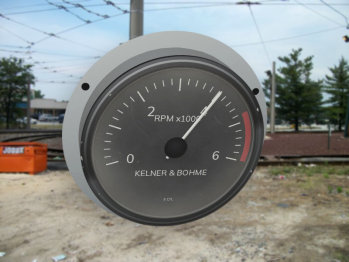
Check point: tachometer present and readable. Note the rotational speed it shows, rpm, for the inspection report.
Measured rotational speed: 4000 rpm
